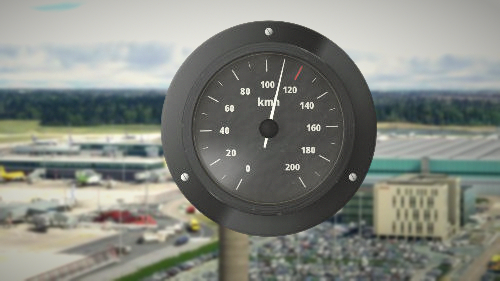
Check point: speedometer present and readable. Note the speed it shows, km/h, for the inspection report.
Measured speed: 110 km/h
